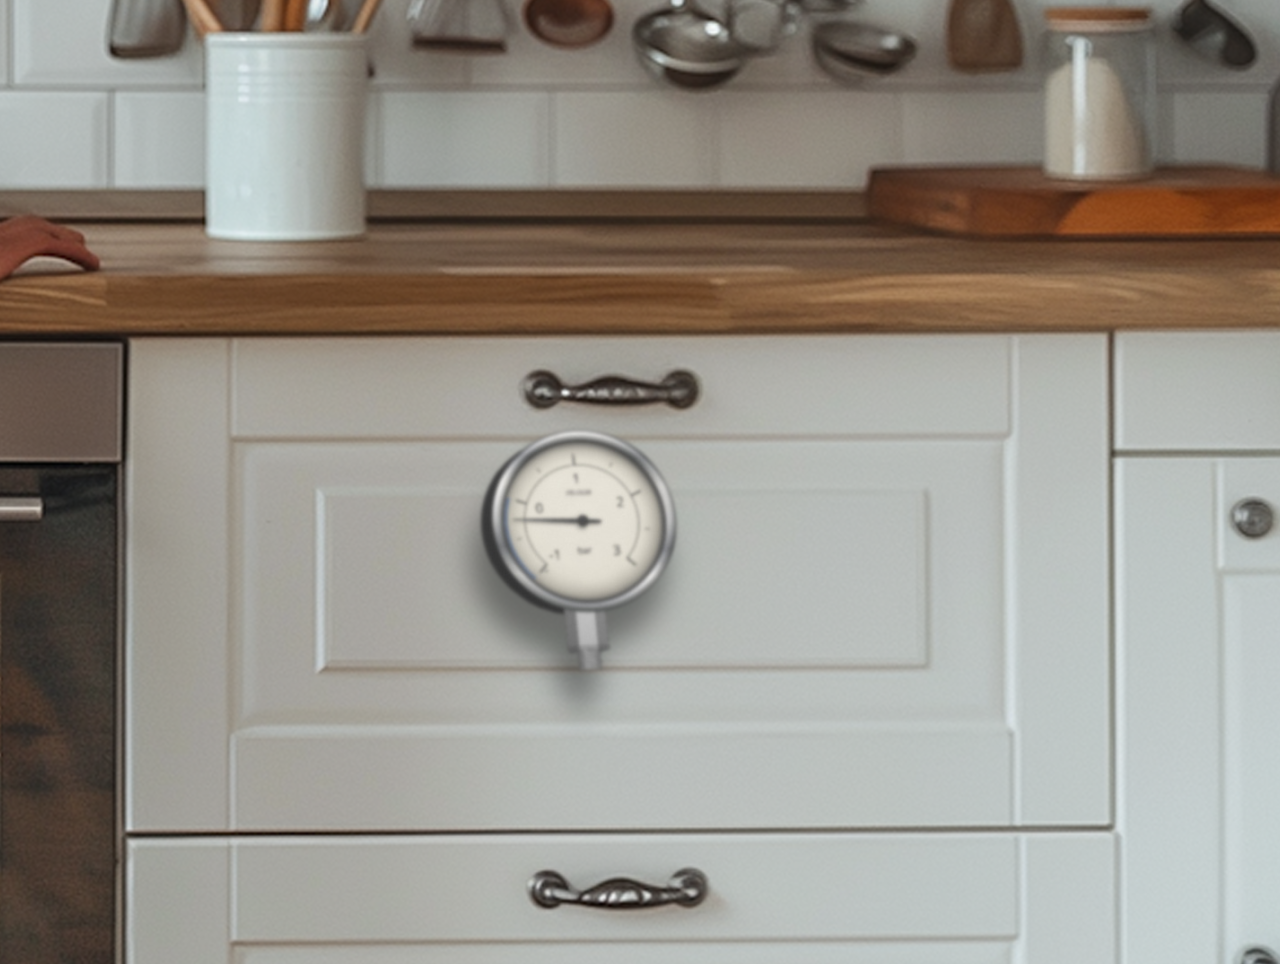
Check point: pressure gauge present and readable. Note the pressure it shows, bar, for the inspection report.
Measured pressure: -0.25 bar
